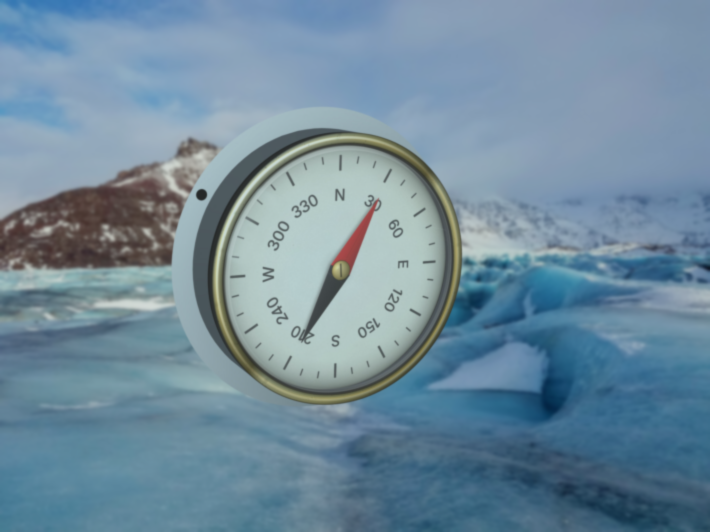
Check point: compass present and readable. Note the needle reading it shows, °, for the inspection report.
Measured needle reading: 30 °
